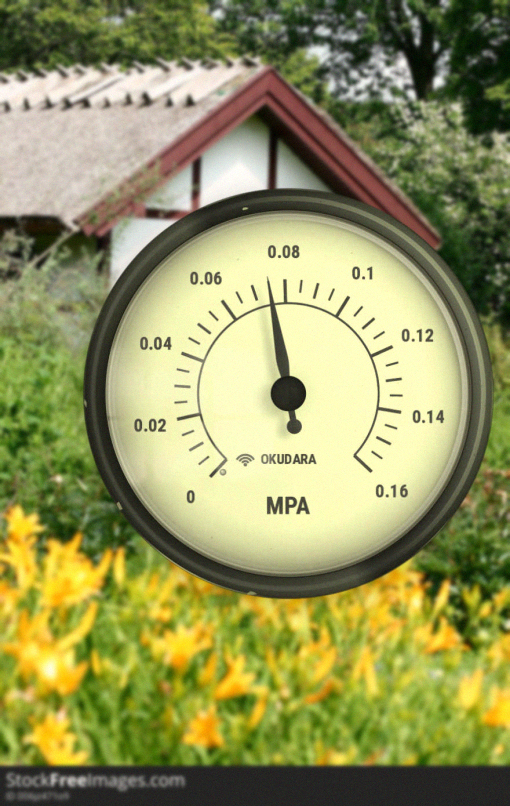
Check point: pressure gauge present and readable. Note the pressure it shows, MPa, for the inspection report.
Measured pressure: 0.075 MPa
